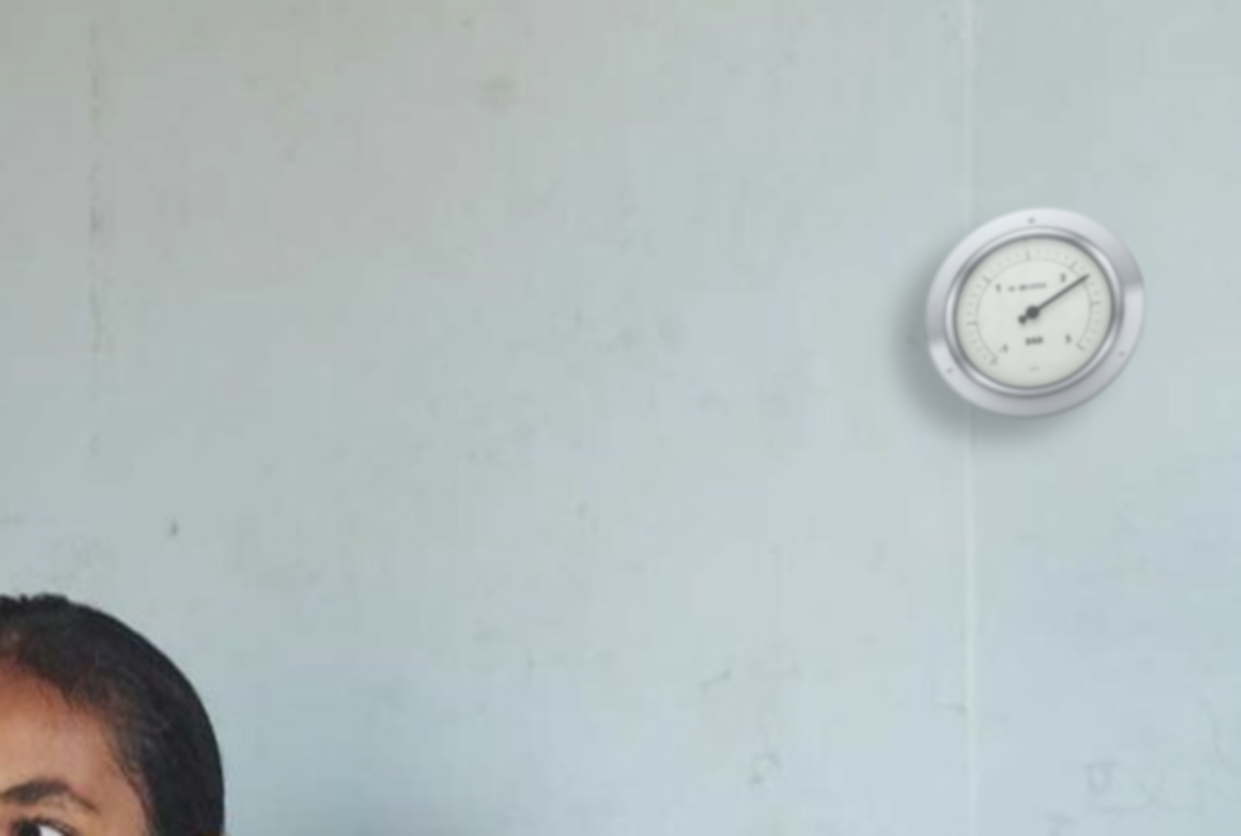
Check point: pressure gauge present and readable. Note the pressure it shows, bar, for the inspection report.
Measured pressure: 3.4 bar
